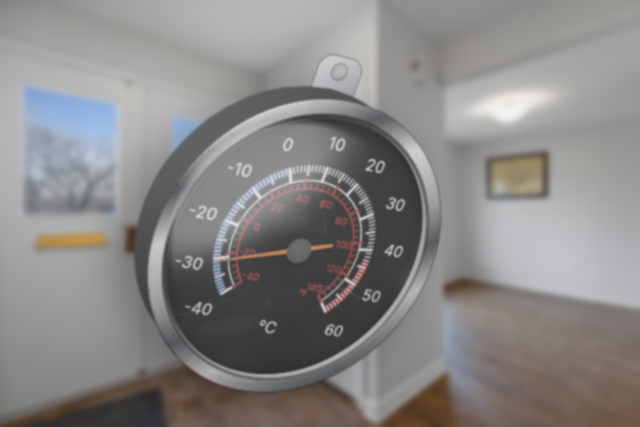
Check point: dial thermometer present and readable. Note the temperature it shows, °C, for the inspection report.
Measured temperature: -30 °C
